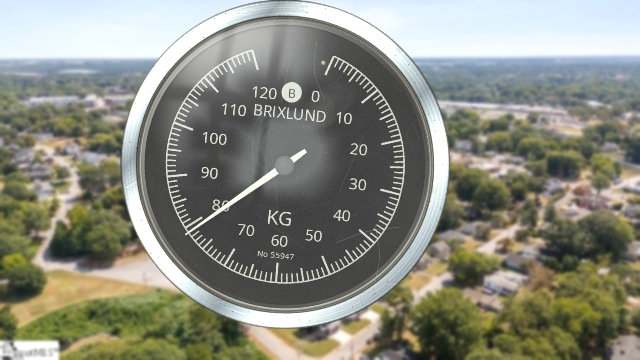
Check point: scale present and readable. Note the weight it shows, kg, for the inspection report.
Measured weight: 79 kg
